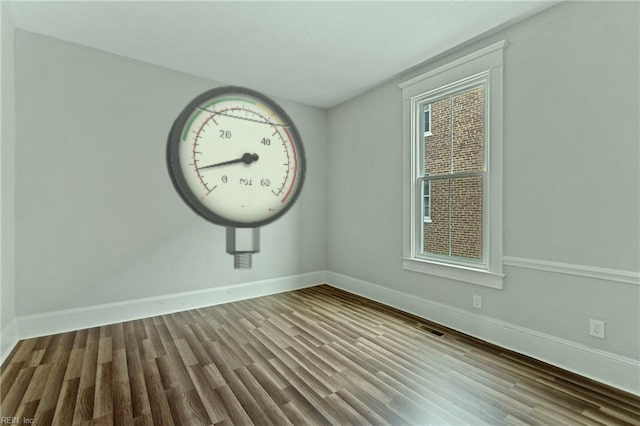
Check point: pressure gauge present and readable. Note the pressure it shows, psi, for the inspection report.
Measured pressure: 6 psi
